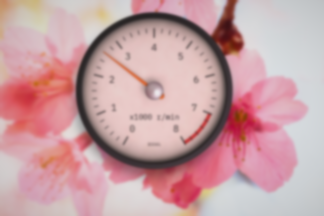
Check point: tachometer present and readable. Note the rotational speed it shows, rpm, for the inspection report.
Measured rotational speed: 2600 rpm
